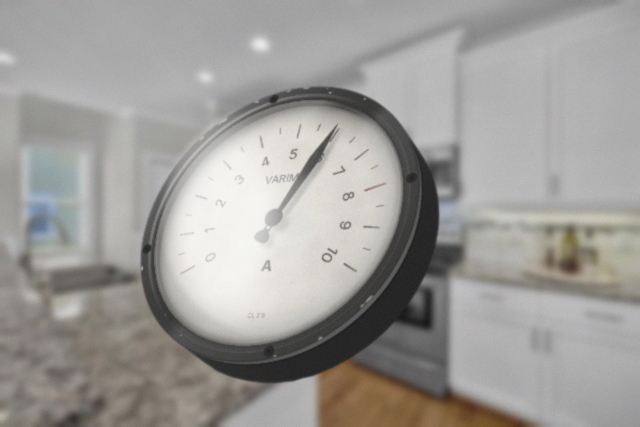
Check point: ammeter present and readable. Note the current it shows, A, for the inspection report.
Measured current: 6 A
